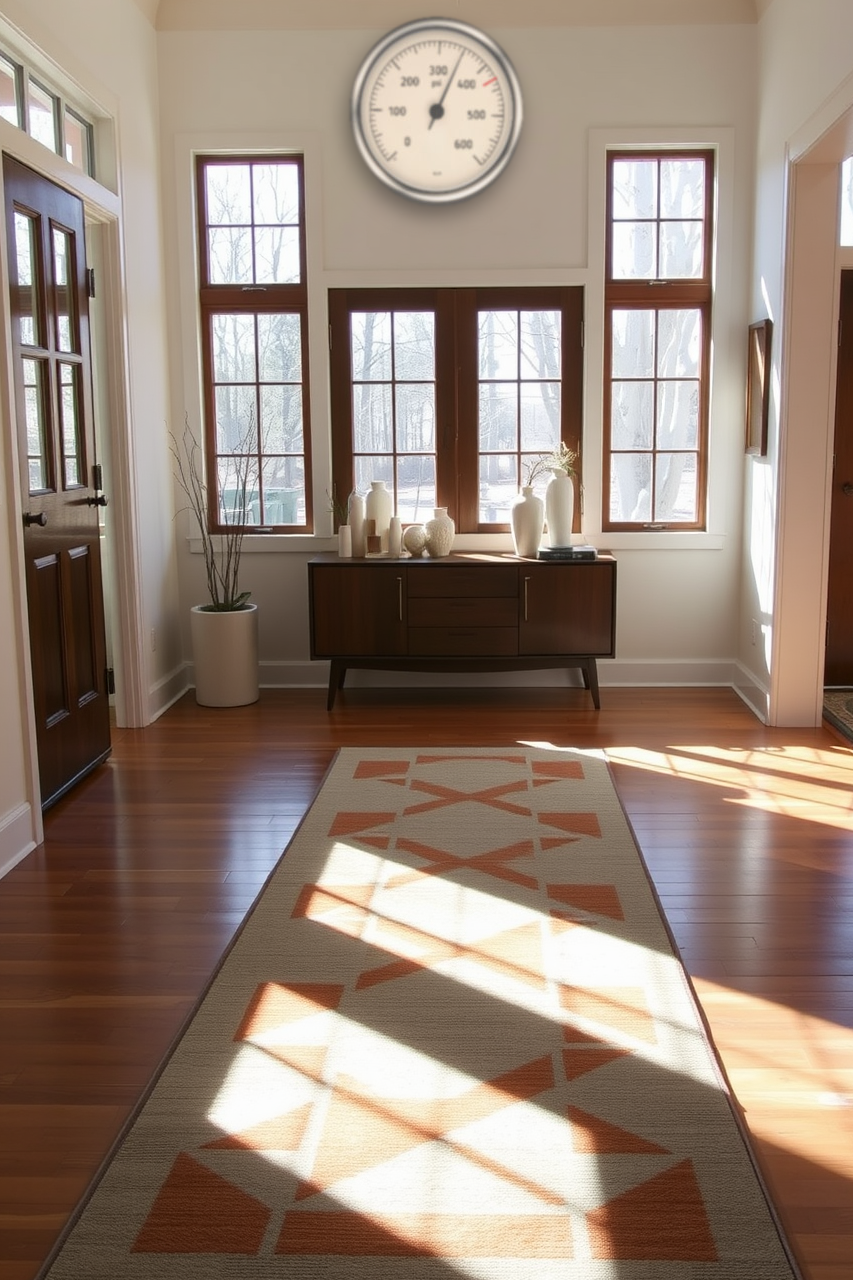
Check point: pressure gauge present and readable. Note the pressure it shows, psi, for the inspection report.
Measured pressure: 350 psi
